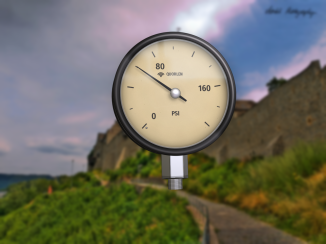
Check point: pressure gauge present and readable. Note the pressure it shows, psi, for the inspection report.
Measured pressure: 60 psi
